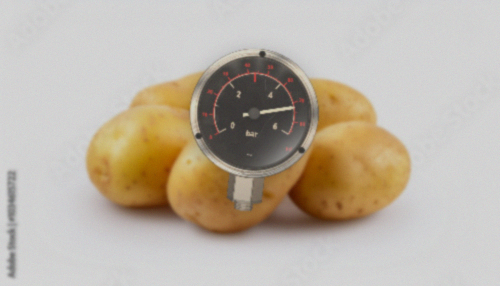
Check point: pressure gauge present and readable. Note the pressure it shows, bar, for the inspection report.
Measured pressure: 5 bar
